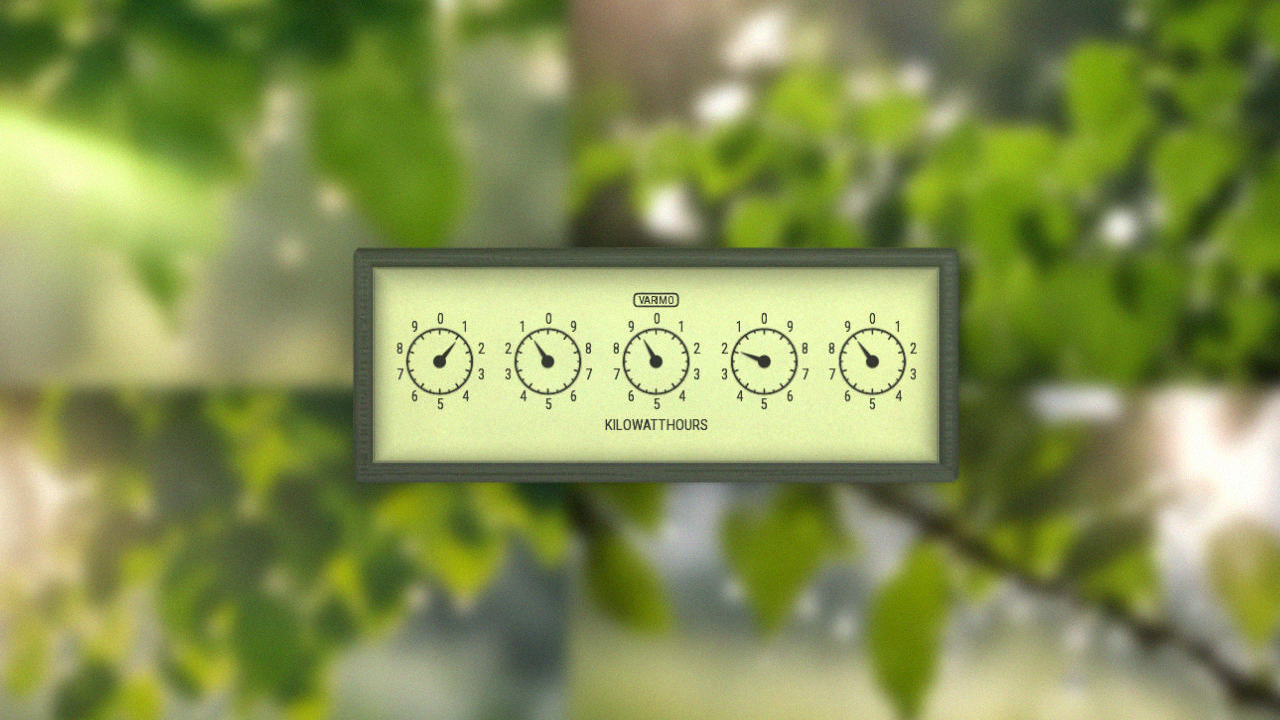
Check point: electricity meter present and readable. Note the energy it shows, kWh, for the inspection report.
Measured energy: 10919 kWh
